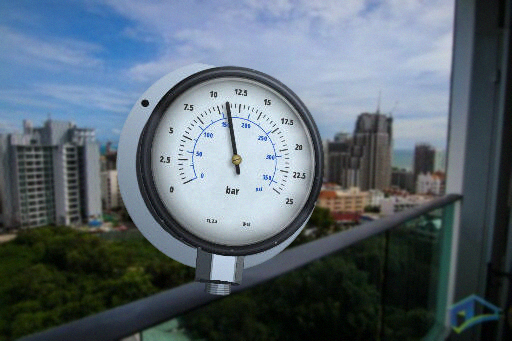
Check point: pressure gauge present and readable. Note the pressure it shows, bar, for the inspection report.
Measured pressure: 11 bar
